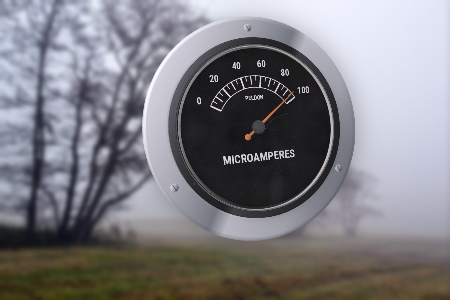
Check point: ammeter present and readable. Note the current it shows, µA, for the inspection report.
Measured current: 95 µA
